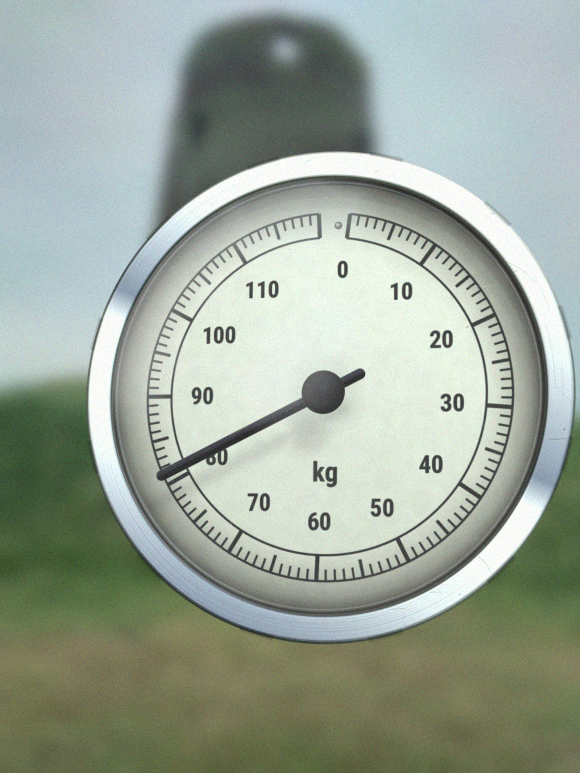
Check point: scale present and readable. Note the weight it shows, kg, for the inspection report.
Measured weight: 81 kg
